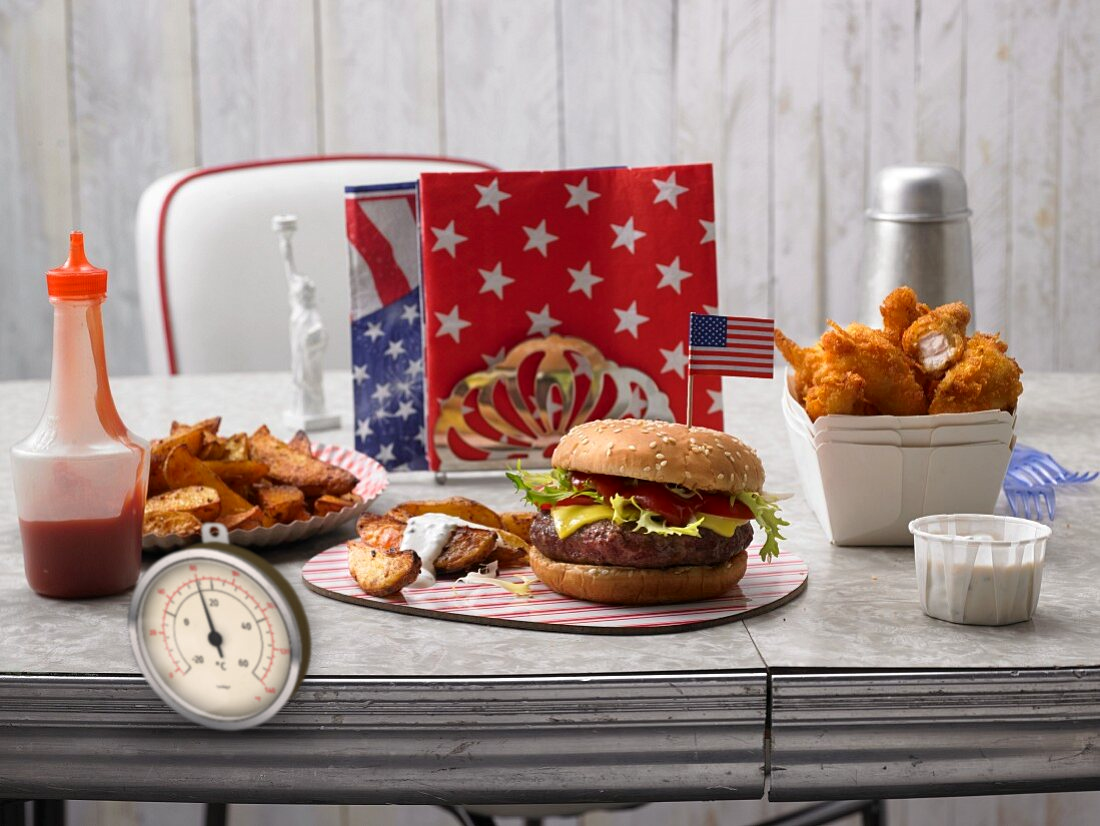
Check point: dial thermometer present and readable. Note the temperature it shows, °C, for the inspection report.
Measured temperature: 16 °C
